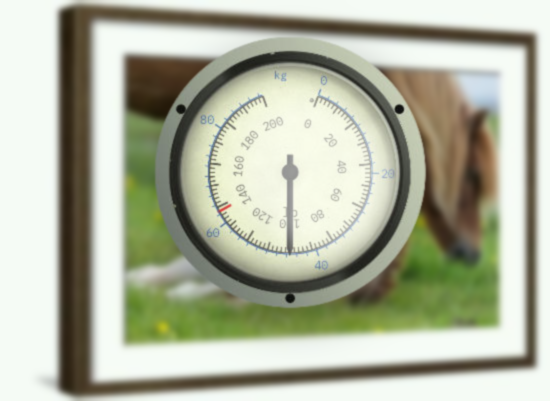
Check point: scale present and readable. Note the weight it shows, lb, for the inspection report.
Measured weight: 100 lb
